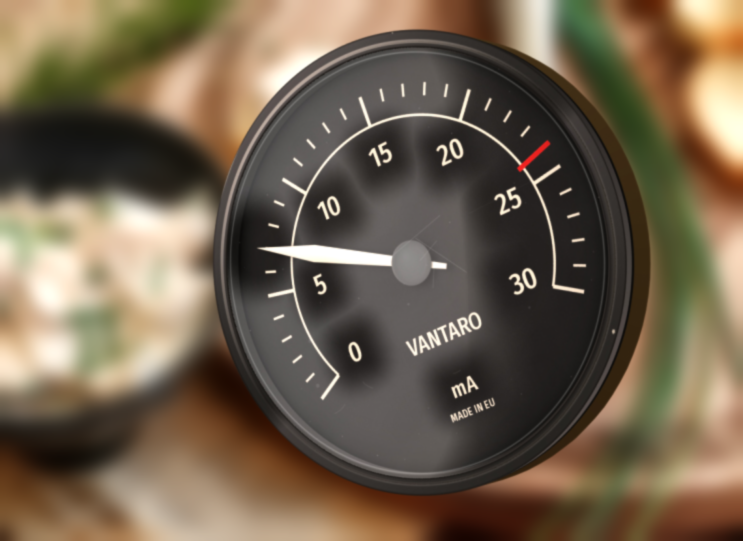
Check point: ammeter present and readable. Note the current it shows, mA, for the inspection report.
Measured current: 7 mA
